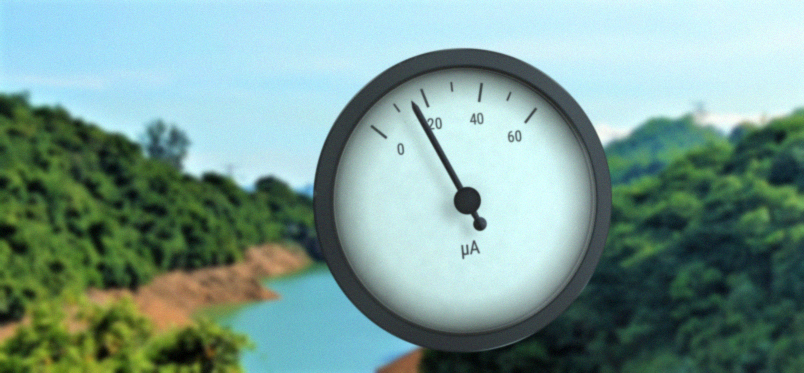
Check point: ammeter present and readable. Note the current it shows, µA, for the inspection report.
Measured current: 15 µA
